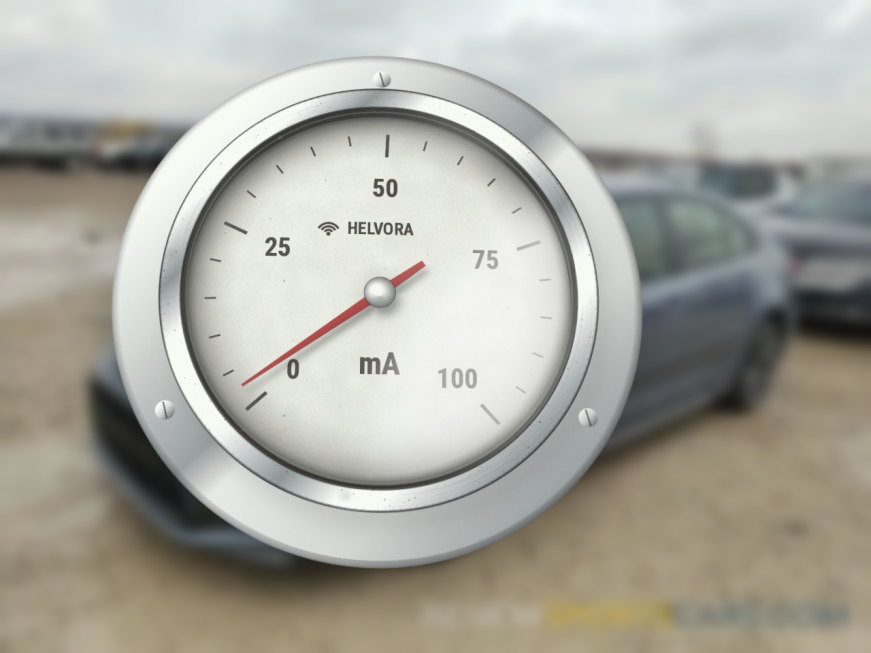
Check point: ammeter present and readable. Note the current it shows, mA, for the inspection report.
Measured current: 2.5 mA
